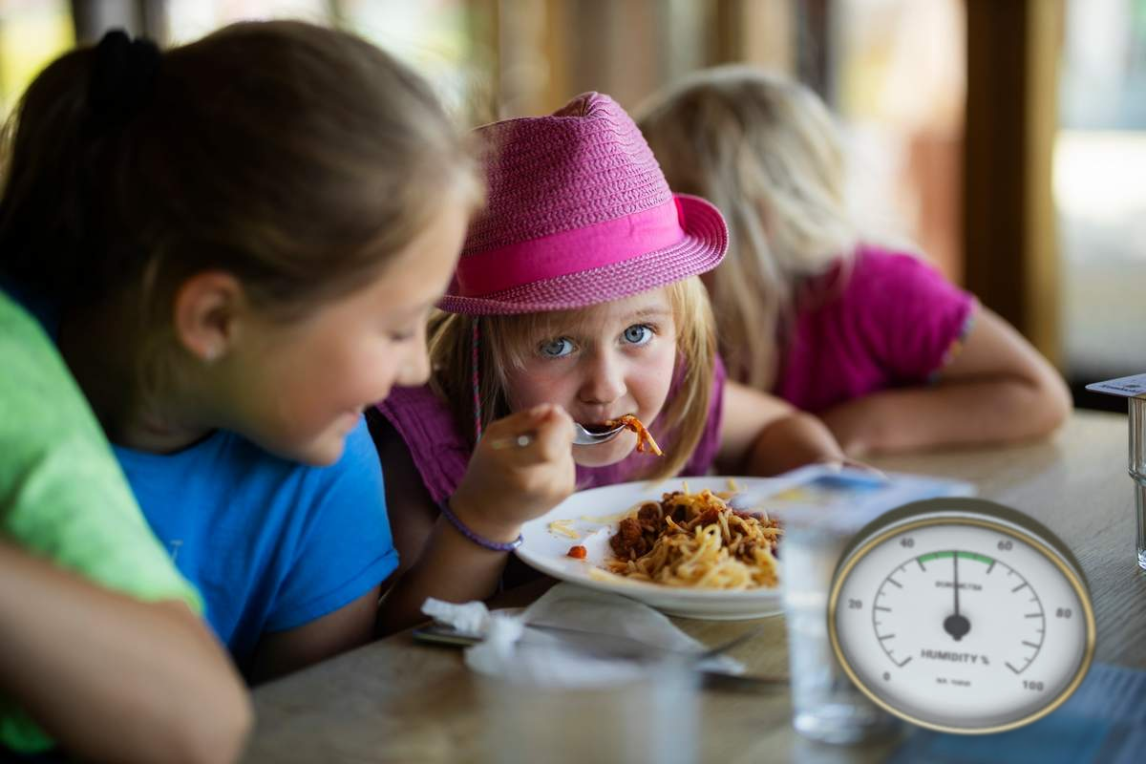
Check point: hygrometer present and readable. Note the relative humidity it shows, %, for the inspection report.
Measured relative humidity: 50 %
